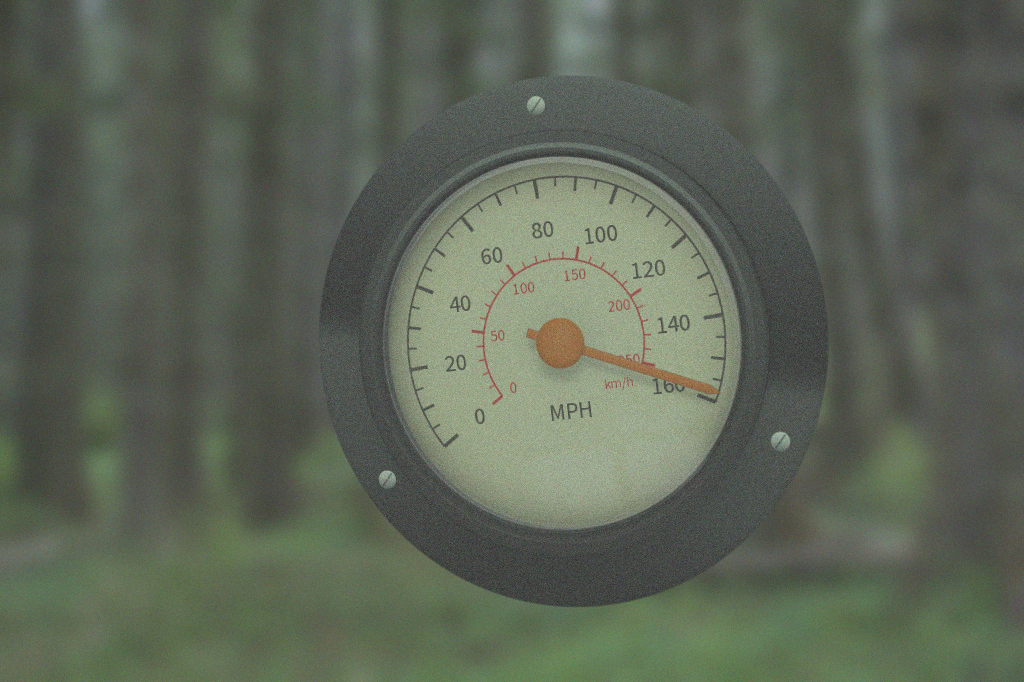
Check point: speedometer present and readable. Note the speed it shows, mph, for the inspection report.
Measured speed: 157.5 mph
